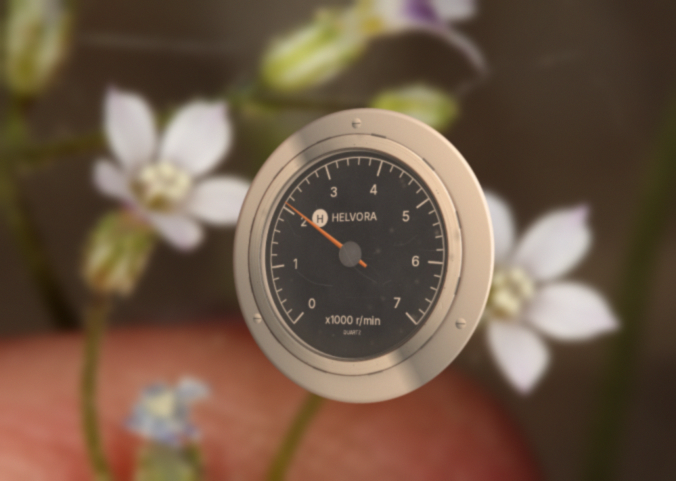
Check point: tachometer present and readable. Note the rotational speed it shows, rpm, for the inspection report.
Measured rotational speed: 2100 rpm
